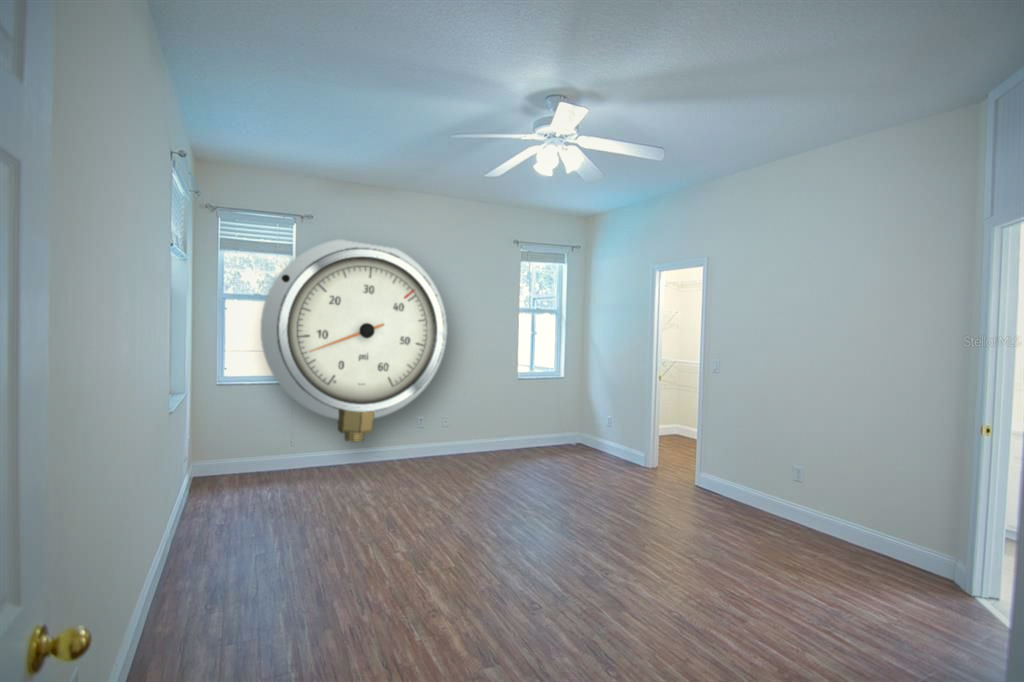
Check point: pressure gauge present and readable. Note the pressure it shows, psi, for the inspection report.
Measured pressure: 7 psi
